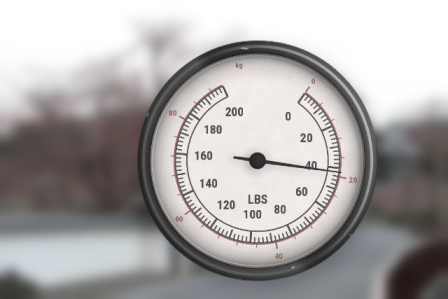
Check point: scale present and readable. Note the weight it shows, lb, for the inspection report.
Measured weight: 42 lb
